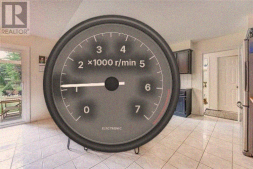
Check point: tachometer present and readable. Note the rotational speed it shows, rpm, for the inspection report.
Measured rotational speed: 1125 rpm
